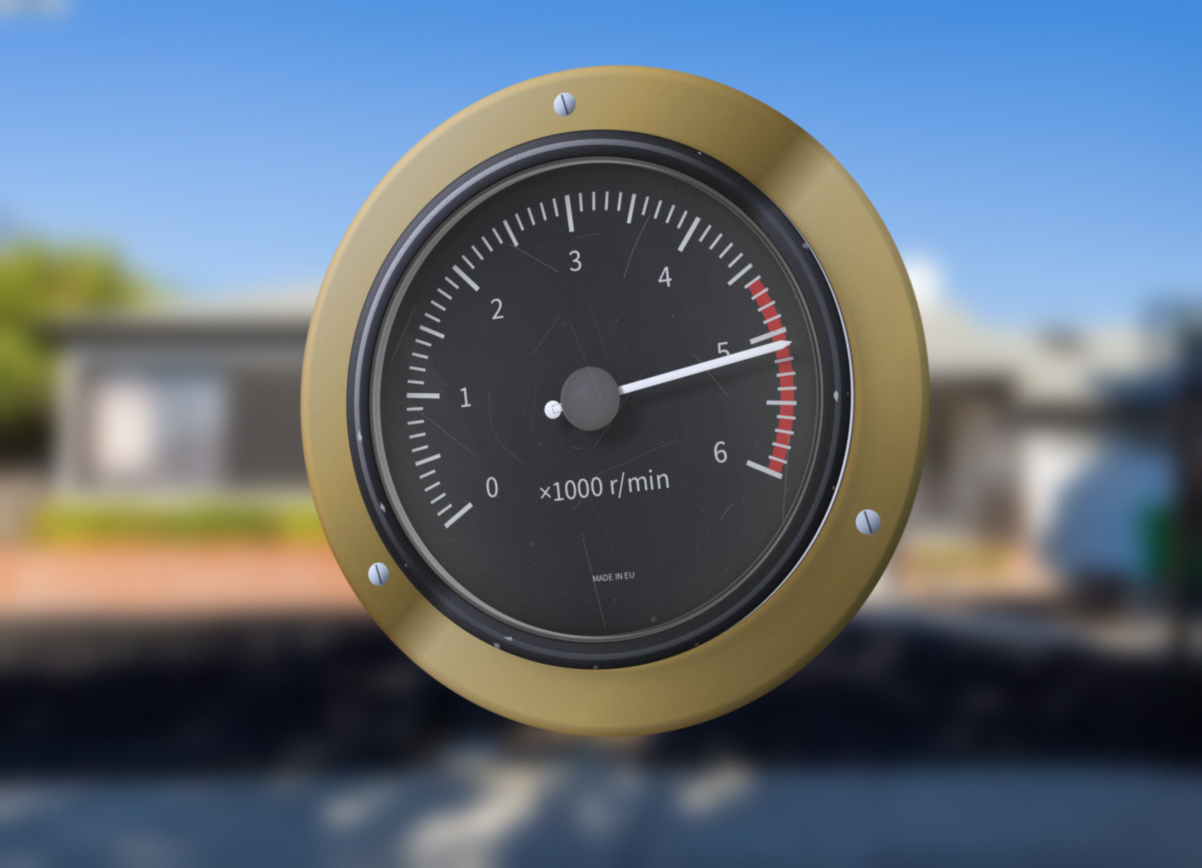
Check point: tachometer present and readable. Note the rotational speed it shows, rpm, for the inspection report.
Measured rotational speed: 5100 rpm
